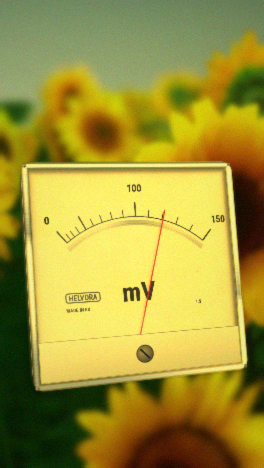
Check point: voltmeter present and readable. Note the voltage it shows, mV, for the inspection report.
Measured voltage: 120 mV
